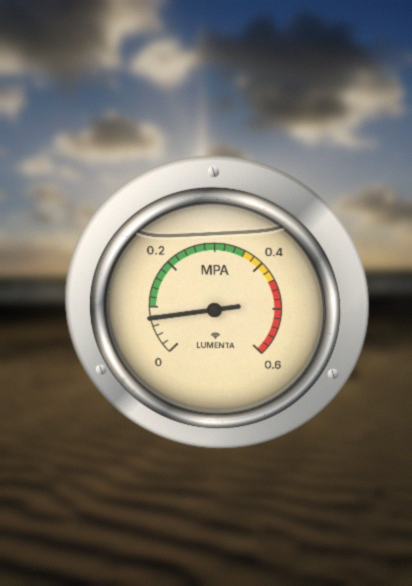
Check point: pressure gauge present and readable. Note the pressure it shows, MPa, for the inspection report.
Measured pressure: 0.08 MPa
